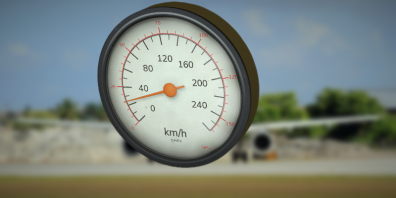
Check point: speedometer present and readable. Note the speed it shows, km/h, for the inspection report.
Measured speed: 25 km/h
